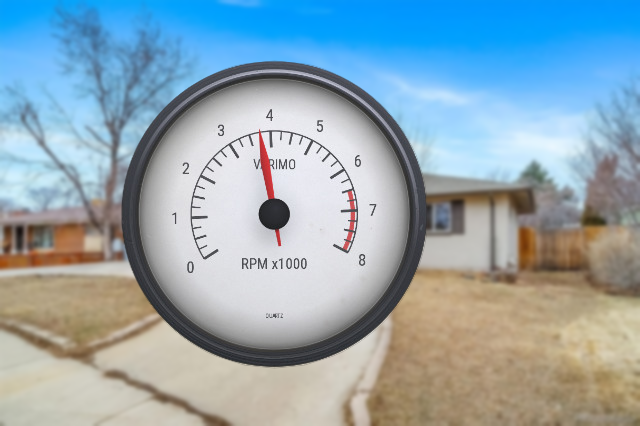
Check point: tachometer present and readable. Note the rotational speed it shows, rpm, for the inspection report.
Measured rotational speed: 3750 rpm
